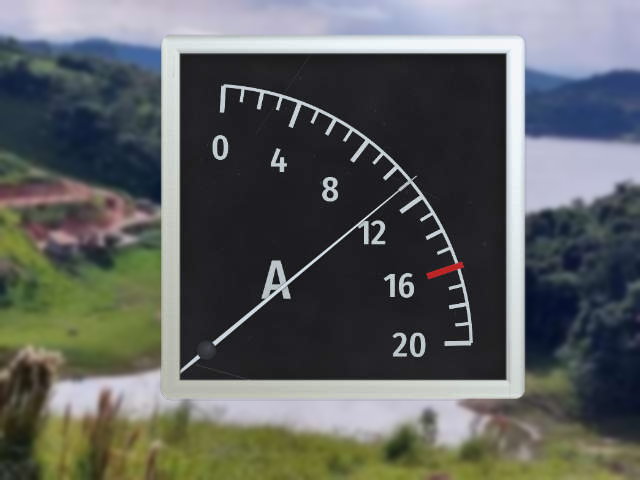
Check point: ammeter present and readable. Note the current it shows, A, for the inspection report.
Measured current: 11 A
